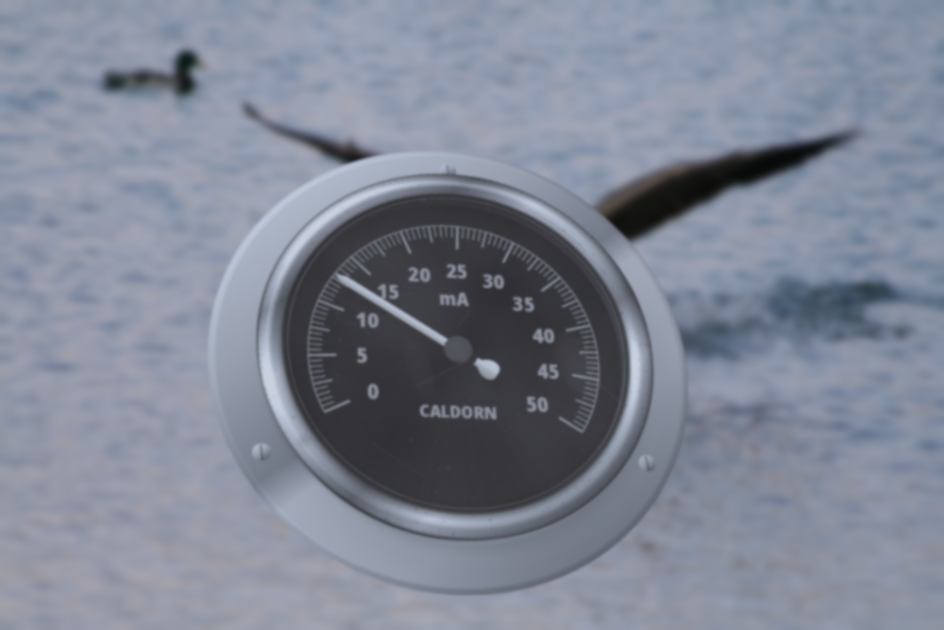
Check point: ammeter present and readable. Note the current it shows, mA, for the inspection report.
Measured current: 12.5 mA
